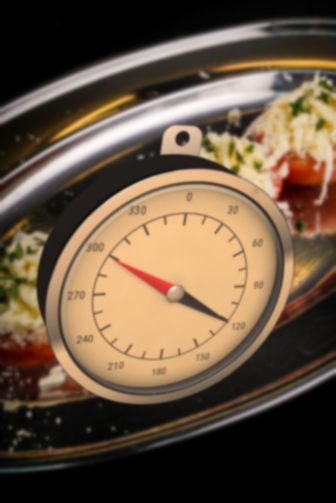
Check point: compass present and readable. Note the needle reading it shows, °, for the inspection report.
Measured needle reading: 300 °
